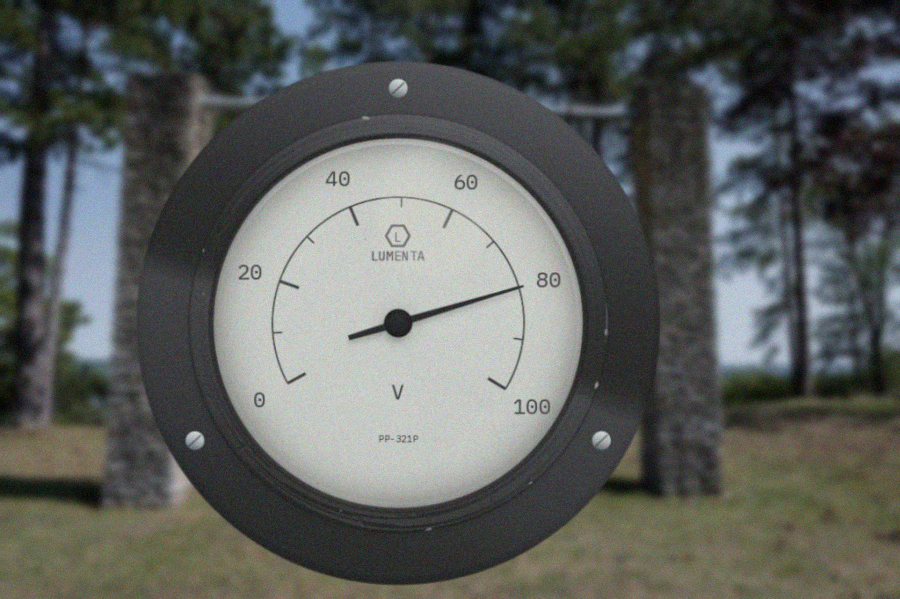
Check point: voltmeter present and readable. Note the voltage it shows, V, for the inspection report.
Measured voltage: 80 V
